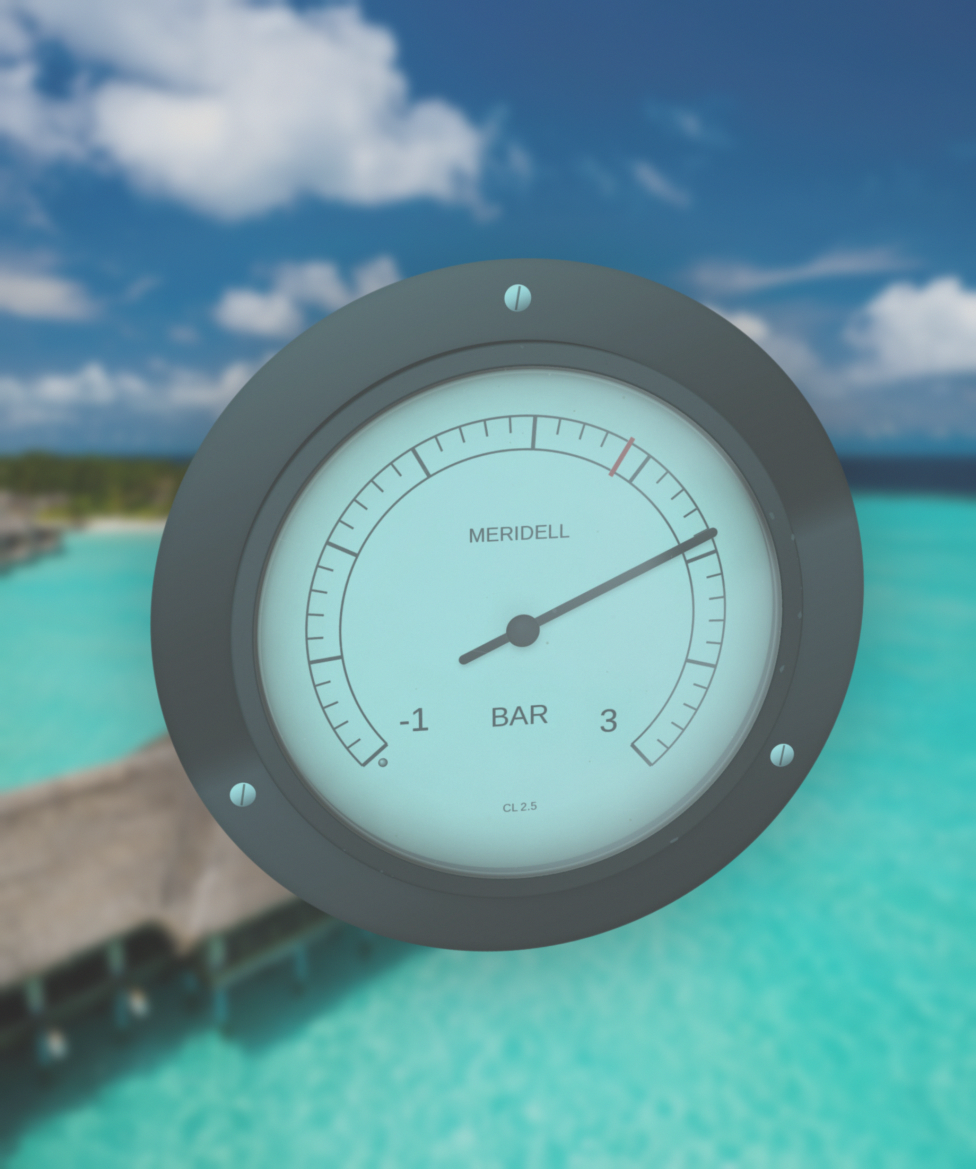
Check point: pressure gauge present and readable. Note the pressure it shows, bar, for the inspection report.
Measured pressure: 1.9 bar
